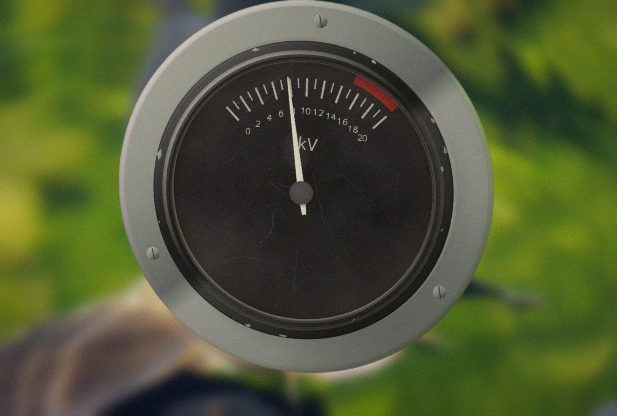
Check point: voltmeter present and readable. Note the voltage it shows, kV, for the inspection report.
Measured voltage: 8 kV
